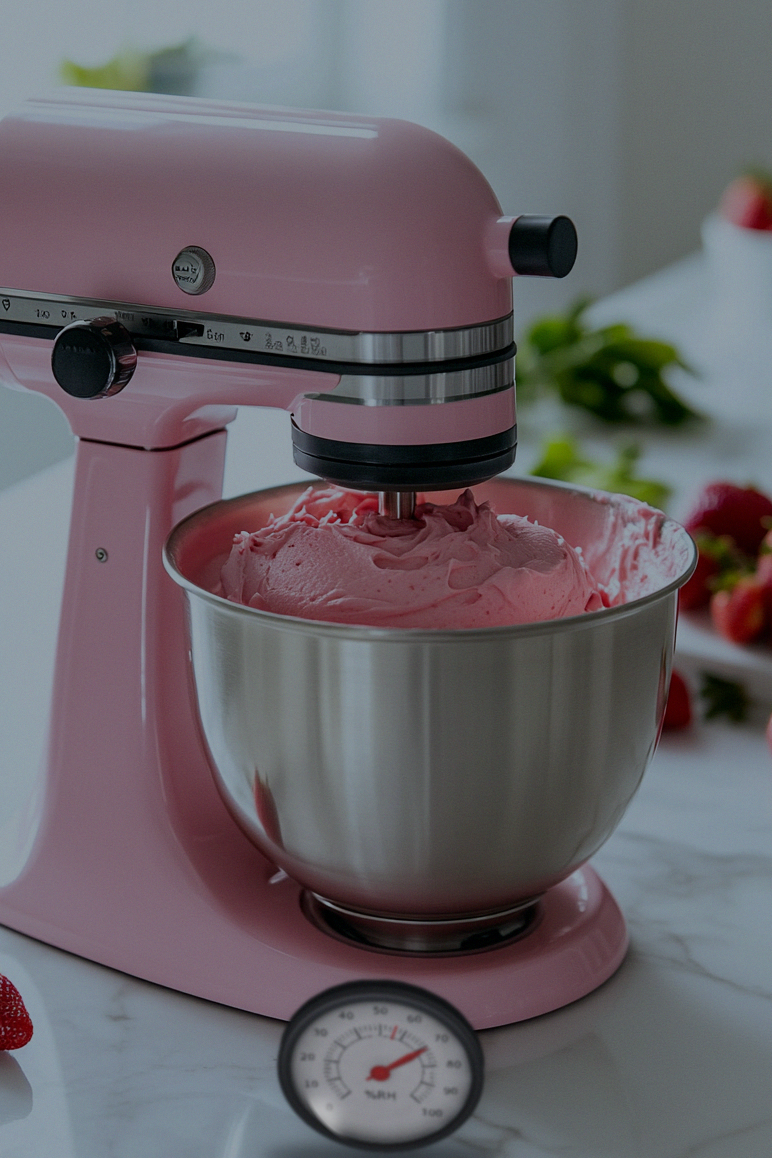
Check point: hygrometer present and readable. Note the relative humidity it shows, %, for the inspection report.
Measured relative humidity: 70 %
